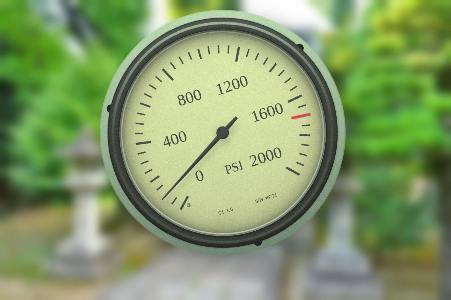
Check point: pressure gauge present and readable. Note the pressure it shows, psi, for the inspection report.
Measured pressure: 100 psi
